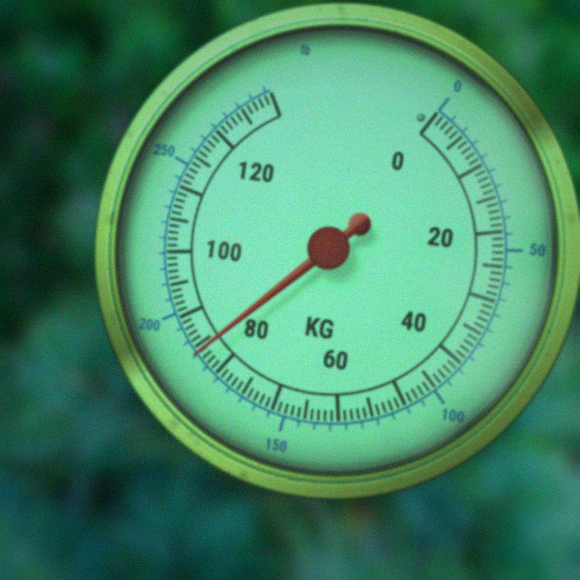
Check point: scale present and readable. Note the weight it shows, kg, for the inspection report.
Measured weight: 84 kg
